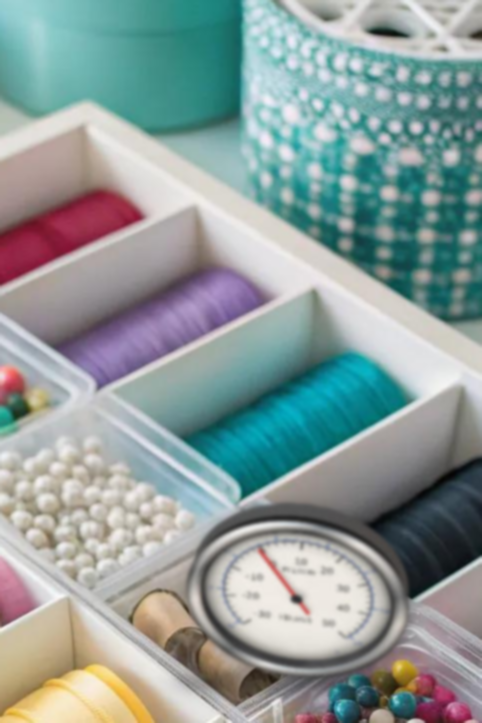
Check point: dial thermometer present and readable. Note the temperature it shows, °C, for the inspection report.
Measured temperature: 0 °C
